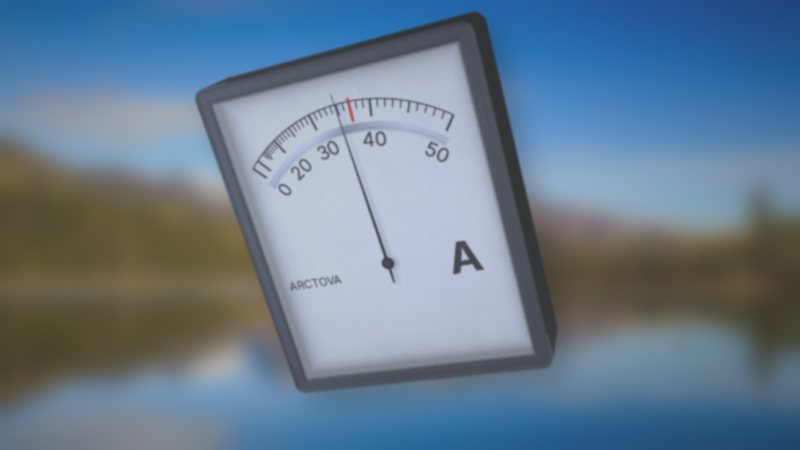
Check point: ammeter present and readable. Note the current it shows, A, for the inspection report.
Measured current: 35 A
